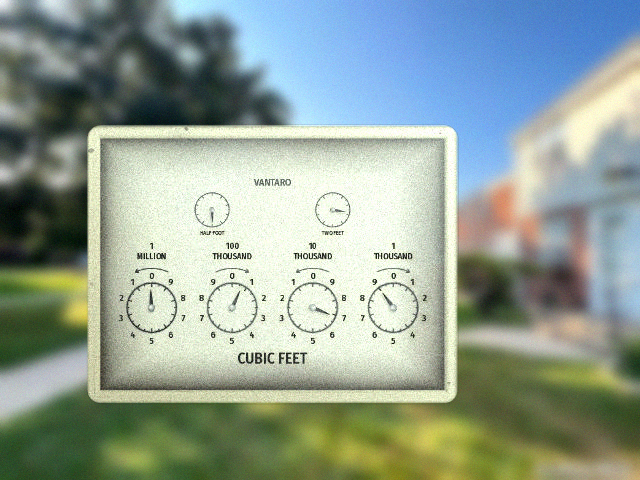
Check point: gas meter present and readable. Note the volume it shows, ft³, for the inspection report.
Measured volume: 6900 ft³
